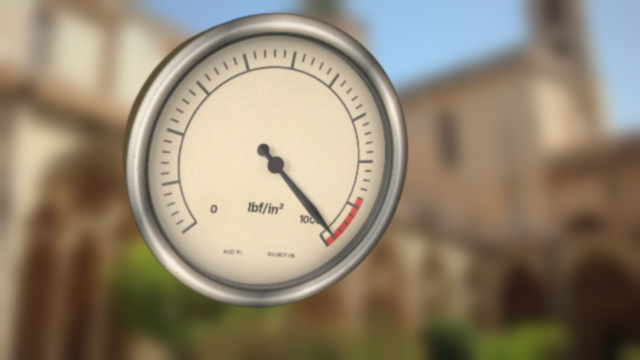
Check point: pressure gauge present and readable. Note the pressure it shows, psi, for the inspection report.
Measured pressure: 980 psi
